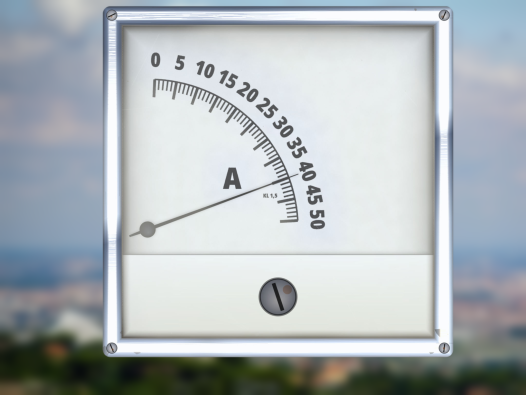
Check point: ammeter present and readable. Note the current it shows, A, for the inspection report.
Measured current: 40 A
